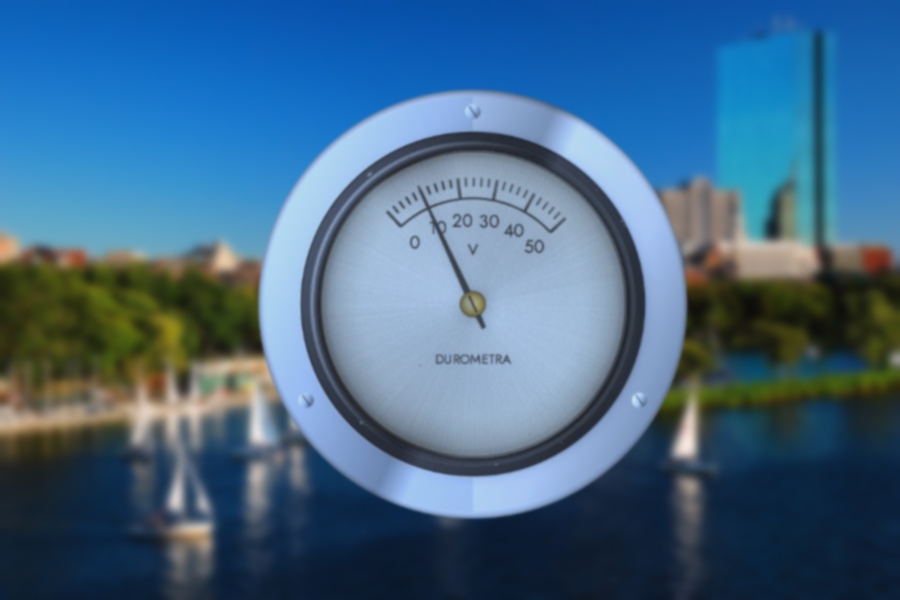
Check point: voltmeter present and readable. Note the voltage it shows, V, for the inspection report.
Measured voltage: 10 V
